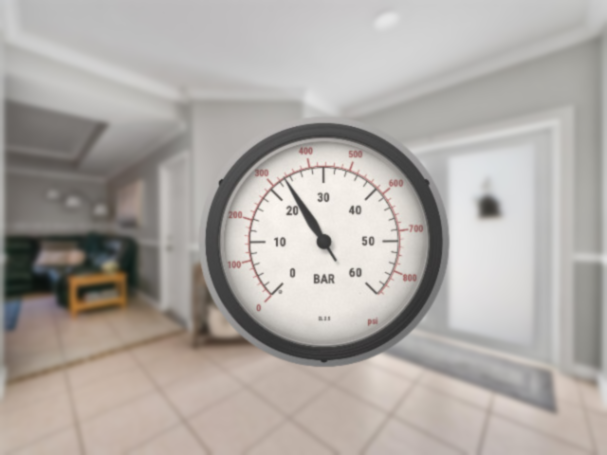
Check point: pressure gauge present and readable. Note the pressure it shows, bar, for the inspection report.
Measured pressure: 23 bar
